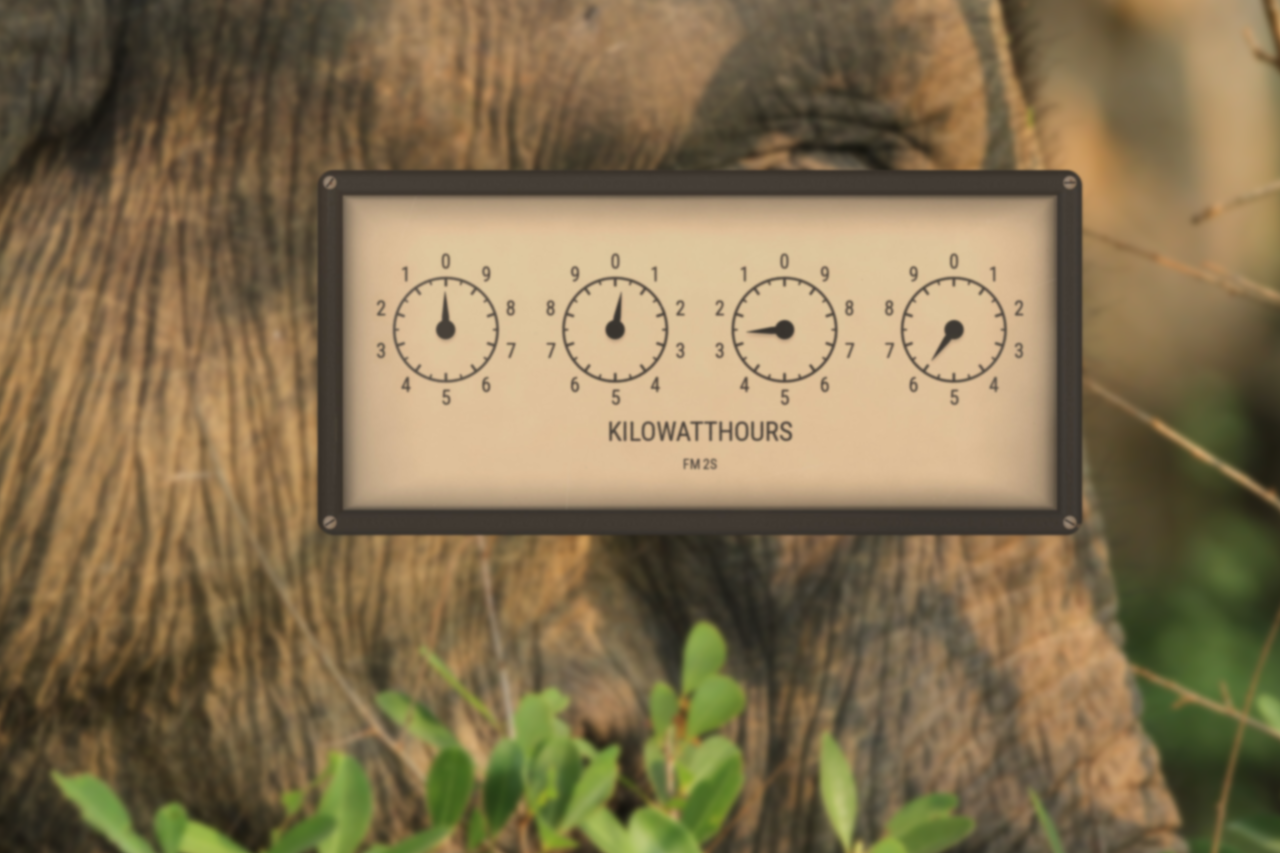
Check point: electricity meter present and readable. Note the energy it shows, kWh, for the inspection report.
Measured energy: 26 kWh
